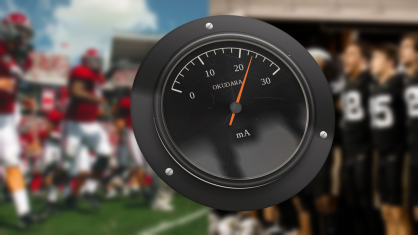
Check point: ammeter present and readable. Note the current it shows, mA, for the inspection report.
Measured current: 23 mA
